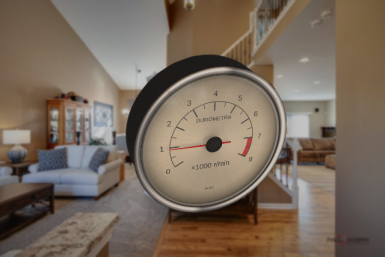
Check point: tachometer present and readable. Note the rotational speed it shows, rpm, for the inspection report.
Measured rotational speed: 1000 rpm
